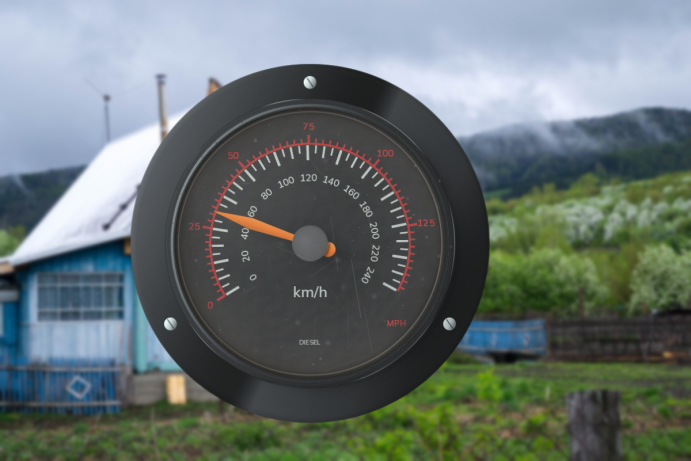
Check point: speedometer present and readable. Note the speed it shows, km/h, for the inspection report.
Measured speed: 50 km/h
